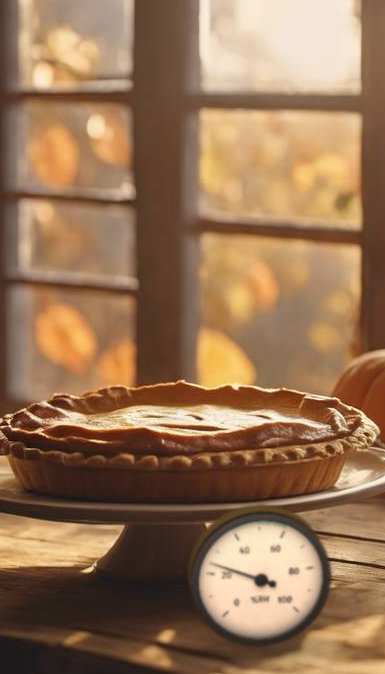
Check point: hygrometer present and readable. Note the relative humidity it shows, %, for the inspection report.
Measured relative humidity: 25 %
